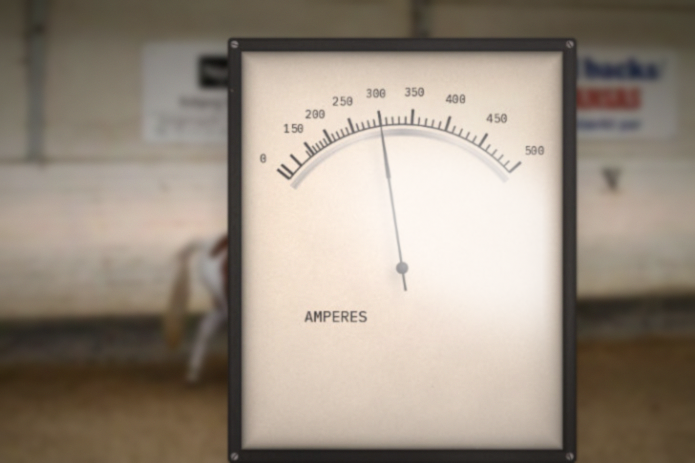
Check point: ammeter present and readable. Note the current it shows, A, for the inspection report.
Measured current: 300 A
